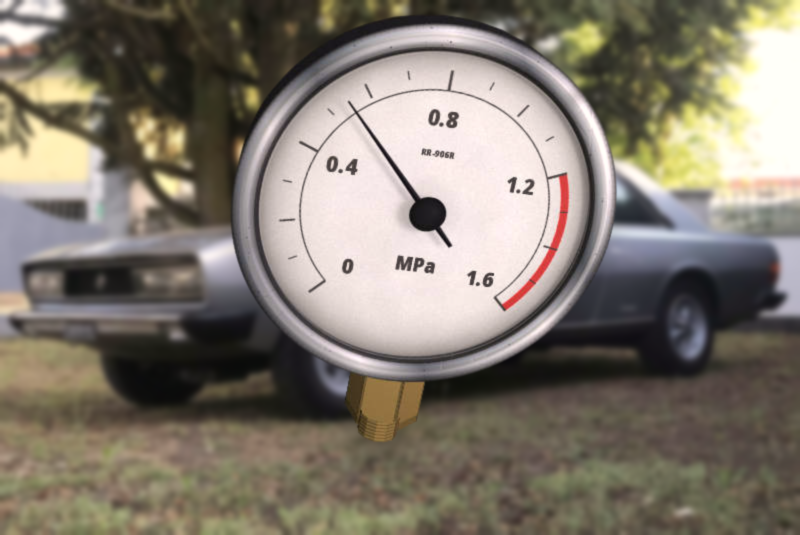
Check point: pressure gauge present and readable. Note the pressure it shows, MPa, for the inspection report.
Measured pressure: 0.55 MPa
